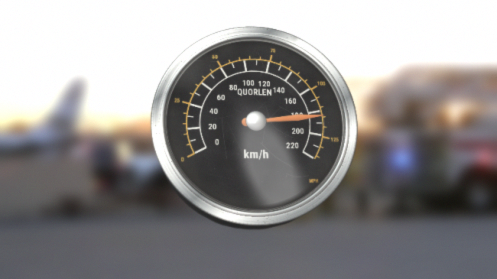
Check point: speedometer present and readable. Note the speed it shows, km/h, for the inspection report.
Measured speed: 185 km/h
